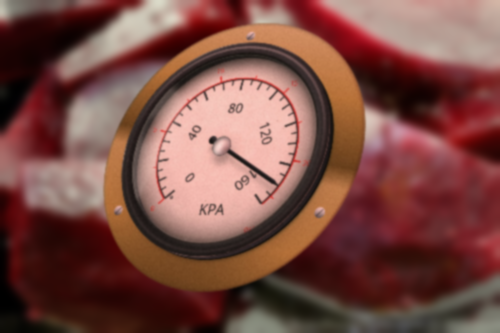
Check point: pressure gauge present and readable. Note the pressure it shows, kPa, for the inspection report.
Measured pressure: 150 kPa
